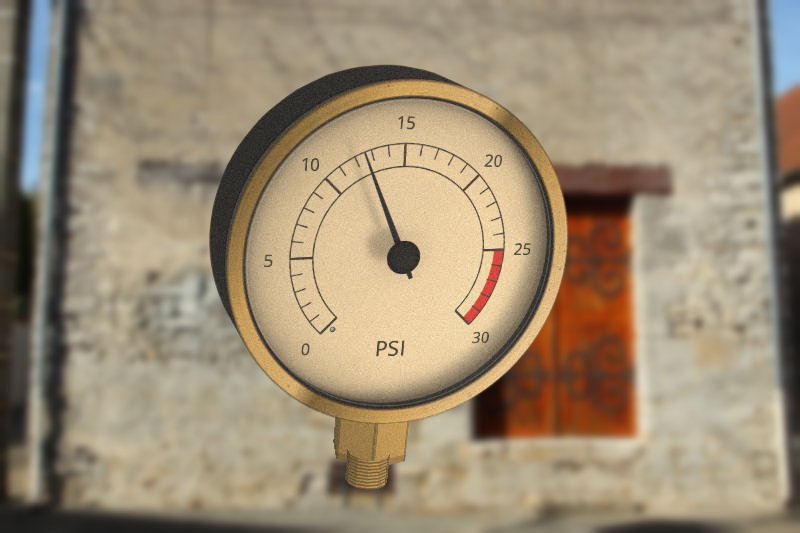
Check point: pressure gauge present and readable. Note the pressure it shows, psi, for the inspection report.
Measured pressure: 12.5 psi
